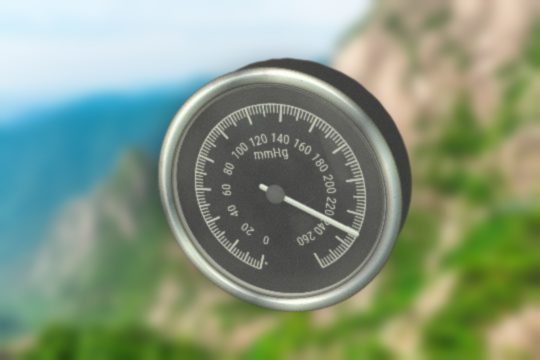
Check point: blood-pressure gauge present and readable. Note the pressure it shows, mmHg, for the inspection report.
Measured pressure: 230 mmHg
